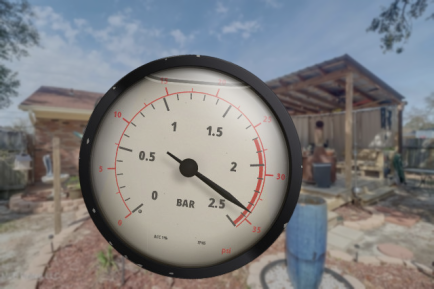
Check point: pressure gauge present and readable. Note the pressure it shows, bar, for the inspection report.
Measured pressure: 2.35 bar
